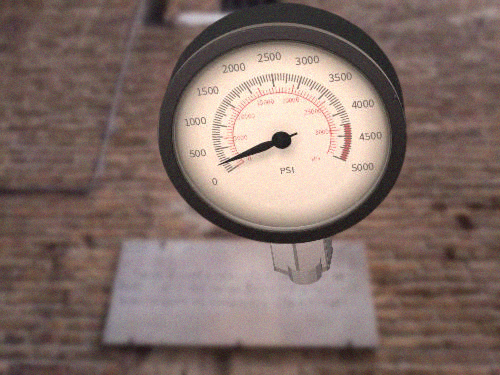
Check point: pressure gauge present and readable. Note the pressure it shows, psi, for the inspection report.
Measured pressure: 250 psi
